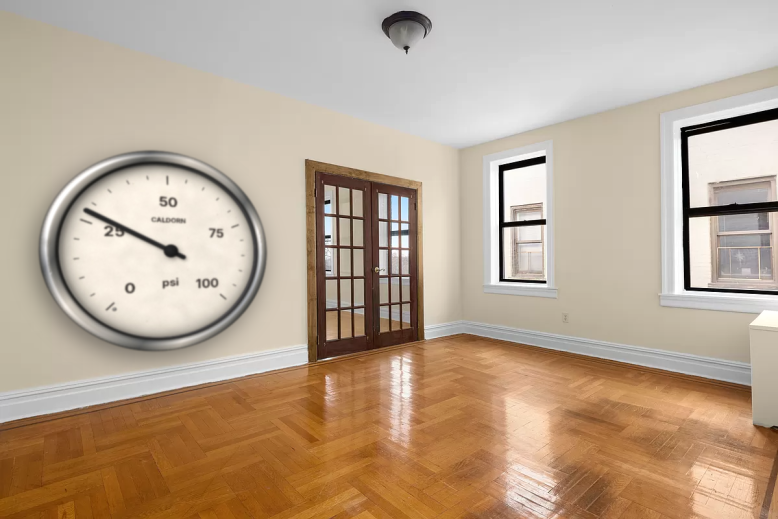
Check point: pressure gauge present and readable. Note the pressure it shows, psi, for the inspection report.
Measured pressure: 27.5 psi
